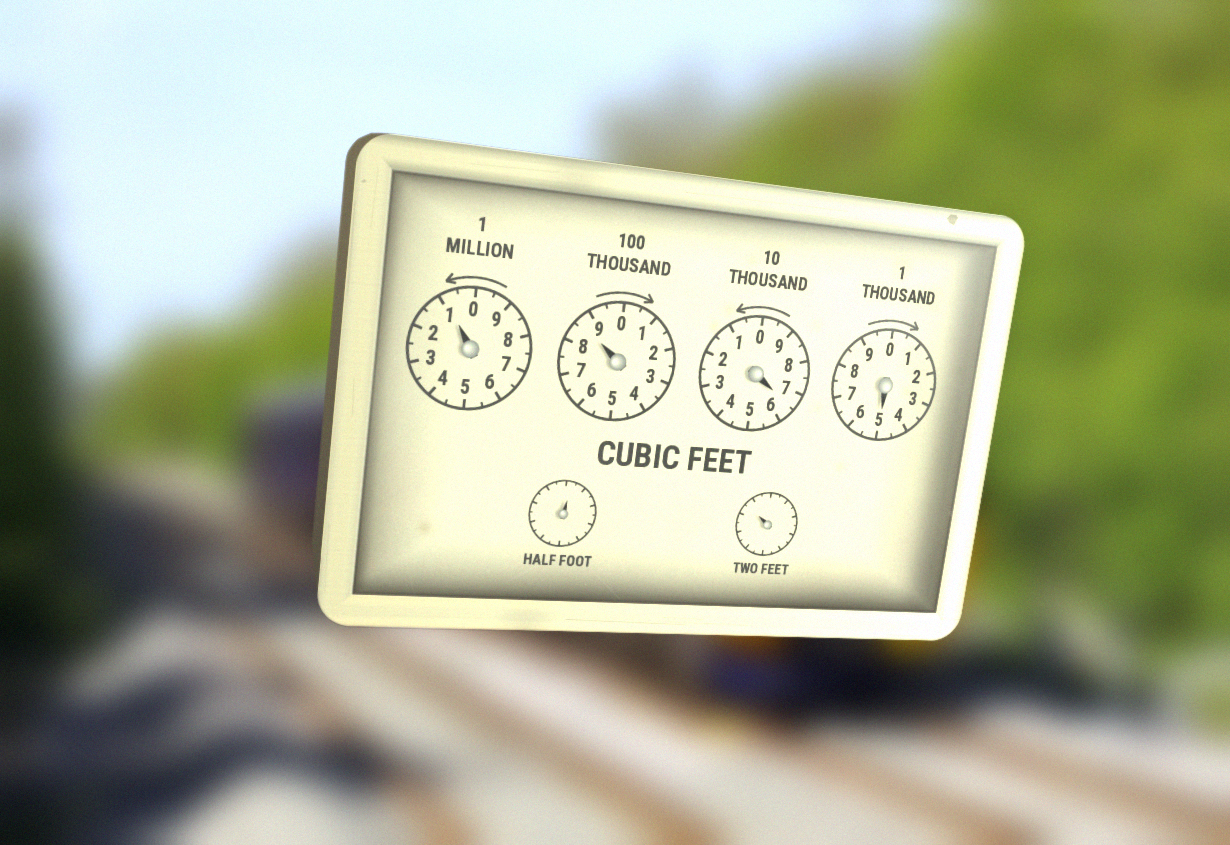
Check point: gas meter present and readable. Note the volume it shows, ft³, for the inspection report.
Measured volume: 86500 ft³
